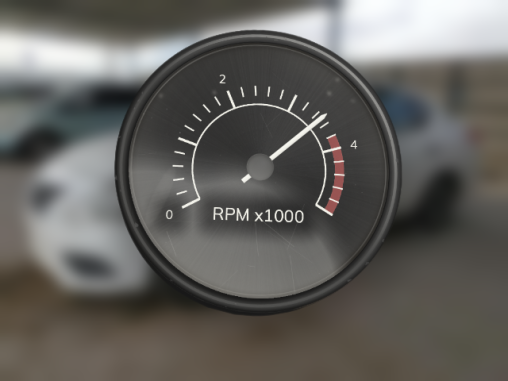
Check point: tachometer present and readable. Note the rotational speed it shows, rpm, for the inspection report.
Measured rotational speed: 3500 rpm
